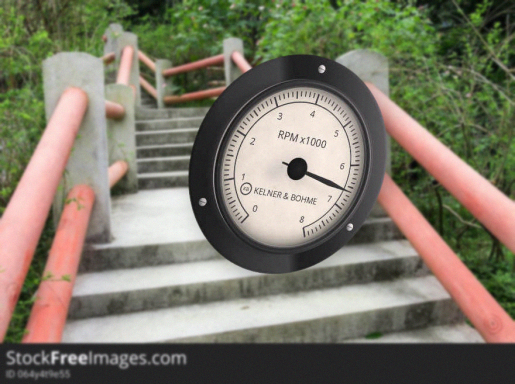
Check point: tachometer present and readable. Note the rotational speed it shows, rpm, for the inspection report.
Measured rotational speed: 6600 rpm
